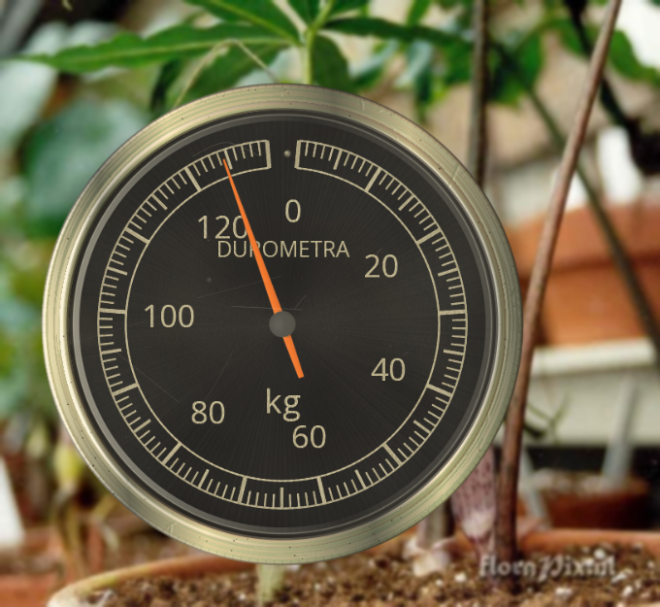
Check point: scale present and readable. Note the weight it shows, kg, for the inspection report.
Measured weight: 124.5 kg
